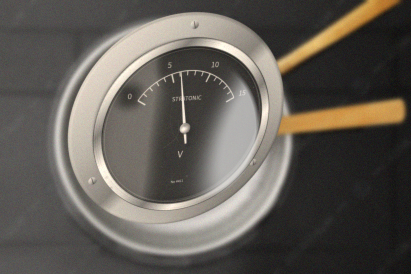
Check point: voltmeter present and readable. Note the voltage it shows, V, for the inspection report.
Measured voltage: 6 V
